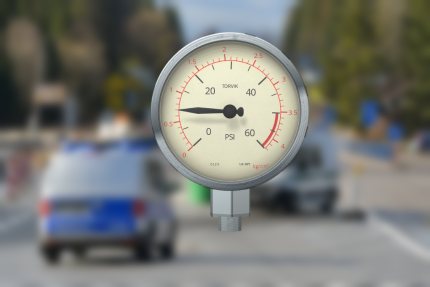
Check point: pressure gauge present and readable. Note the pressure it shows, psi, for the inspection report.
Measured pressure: 10 psi
